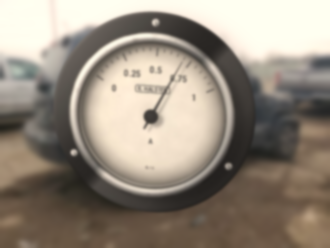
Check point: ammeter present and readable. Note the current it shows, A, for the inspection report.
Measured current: 0.7 A
